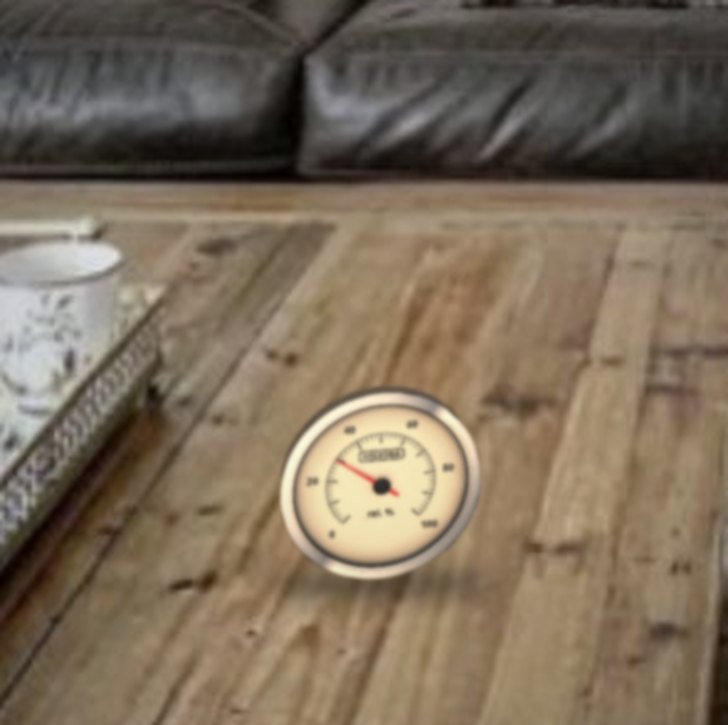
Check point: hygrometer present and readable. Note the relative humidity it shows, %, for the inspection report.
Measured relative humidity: 30 %
